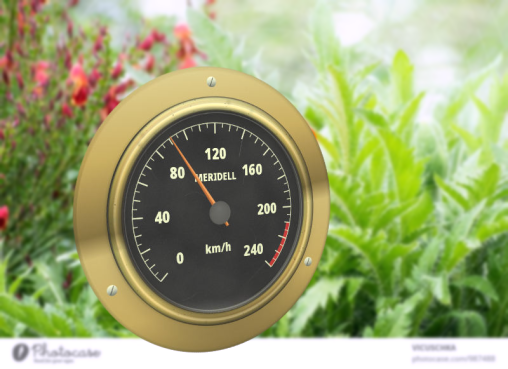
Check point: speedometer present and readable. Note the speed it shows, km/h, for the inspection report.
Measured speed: 90 km/h
